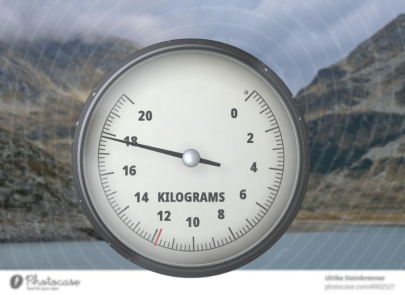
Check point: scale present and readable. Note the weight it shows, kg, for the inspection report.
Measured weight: 17.8 kg
